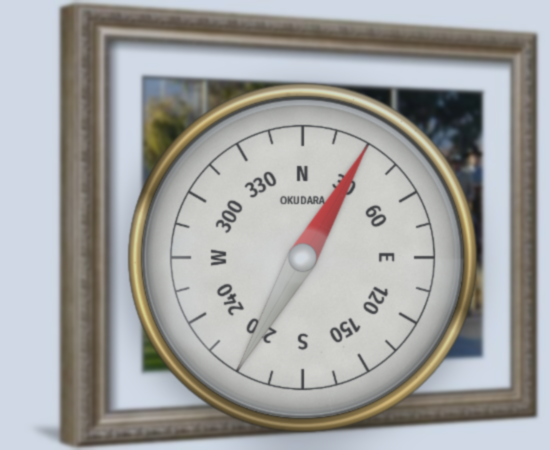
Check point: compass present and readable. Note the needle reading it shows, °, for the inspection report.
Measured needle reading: 30 °
